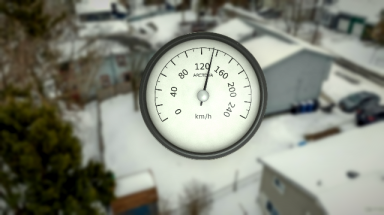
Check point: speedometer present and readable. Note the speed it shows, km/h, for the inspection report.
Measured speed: 135 km/h
